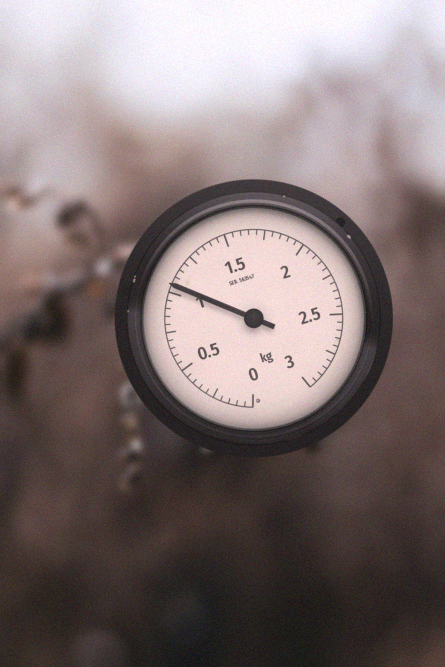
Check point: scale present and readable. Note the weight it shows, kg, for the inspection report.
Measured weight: 1.05 kg
